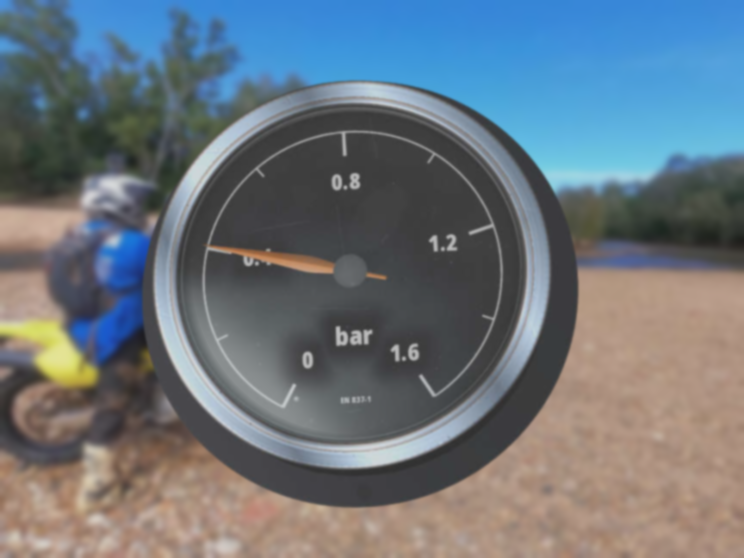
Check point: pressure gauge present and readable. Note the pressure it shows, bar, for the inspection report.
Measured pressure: 0.4 bar
